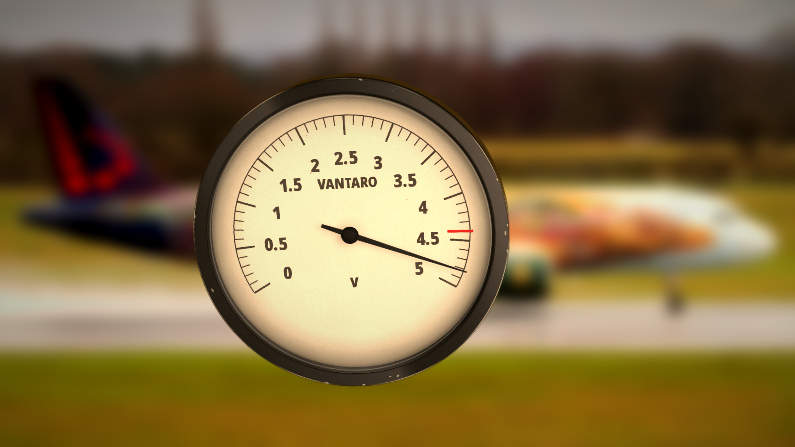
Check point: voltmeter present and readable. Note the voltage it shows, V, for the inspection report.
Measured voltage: 4.8 V
